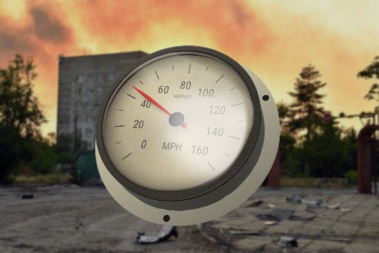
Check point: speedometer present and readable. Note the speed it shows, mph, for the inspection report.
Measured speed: 45 mph
